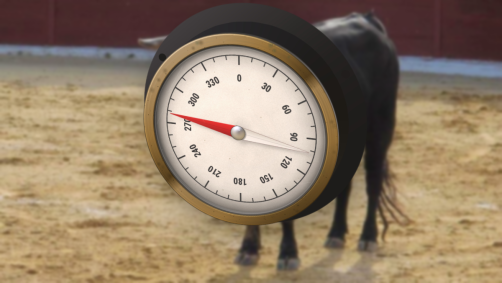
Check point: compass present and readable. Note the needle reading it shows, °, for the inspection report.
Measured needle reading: 280 °
